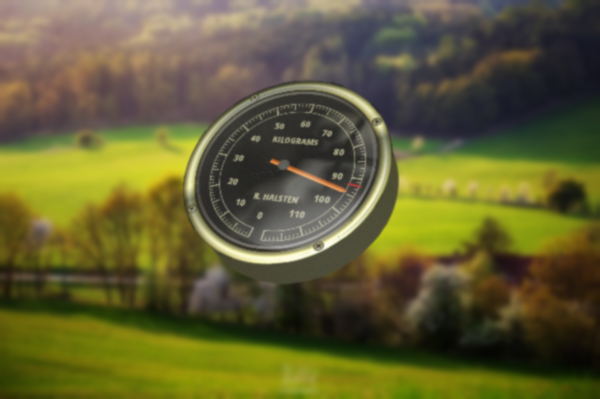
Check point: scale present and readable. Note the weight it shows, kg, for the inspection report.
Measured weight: 95 kg
